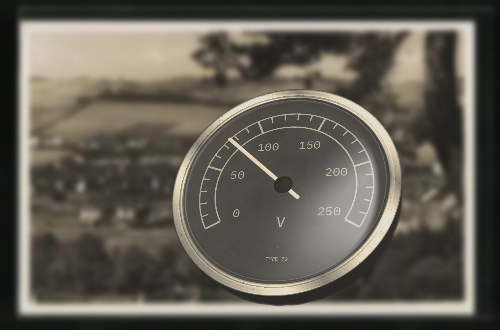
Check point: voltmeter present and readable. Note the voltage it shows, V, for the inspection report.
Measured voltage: 75 V
